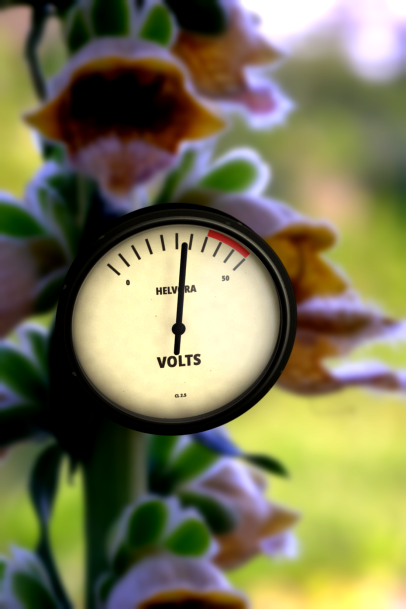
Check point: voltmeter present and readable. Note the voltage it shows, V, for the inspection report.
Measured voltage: 27.5 V
